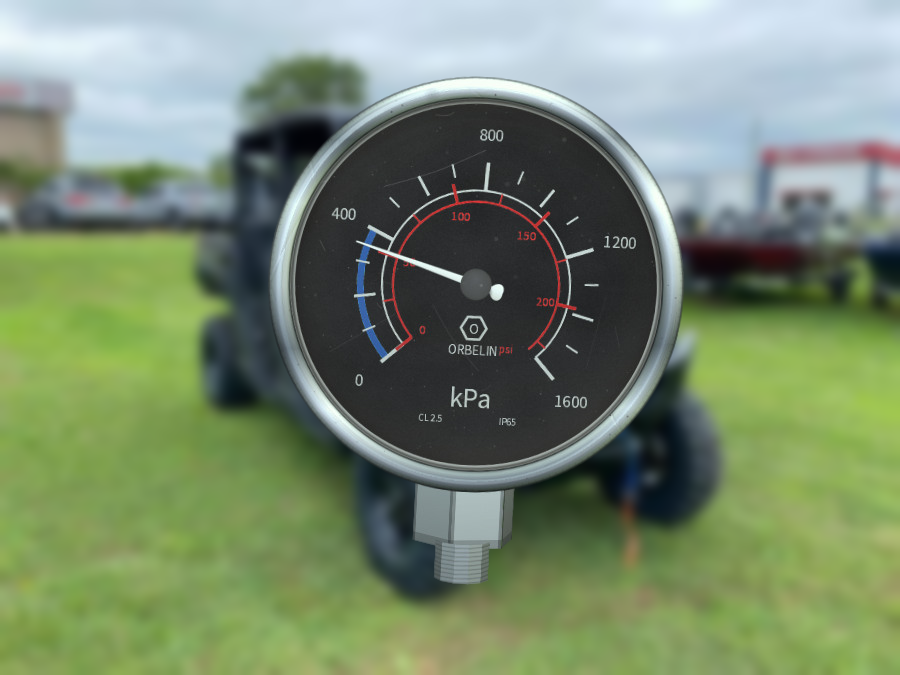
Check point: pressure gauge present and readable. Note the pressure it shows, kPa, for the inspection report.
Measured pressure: 350 kPa
